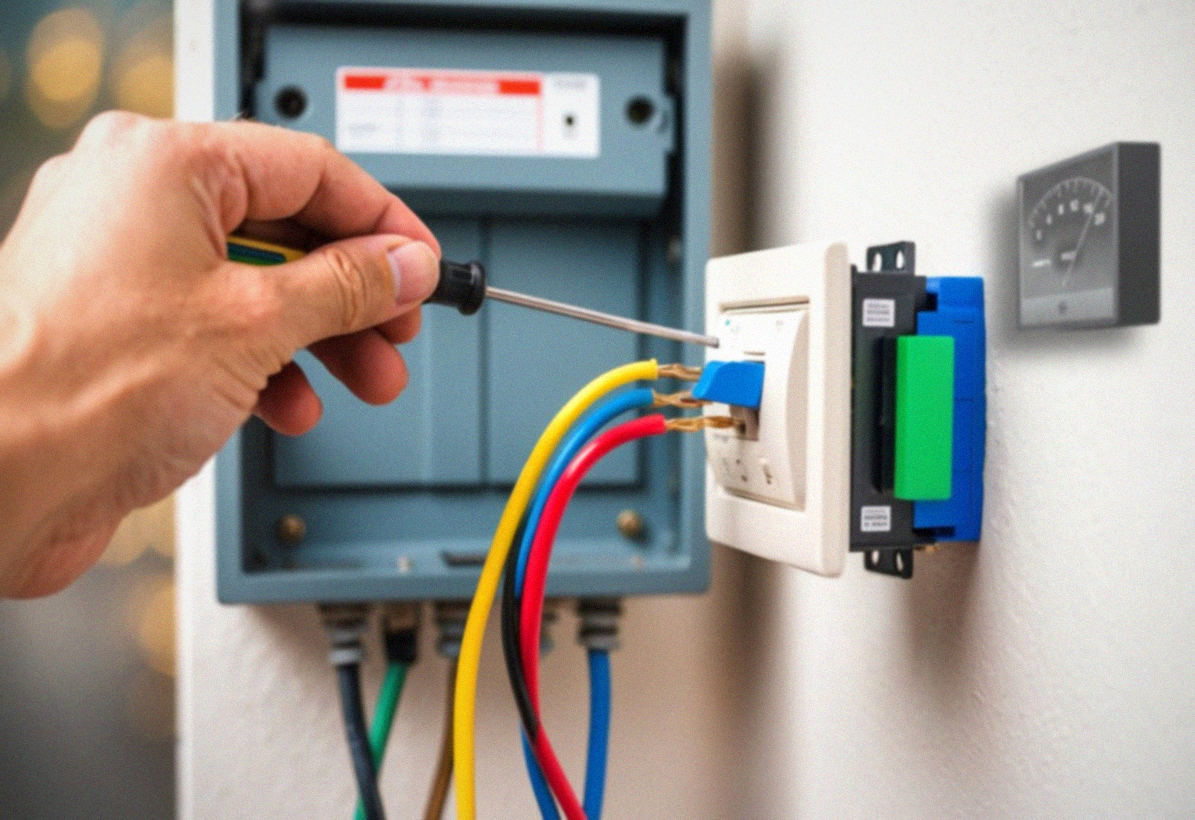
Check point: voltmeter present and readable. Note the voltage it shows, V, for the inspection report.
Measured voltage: 18 V
